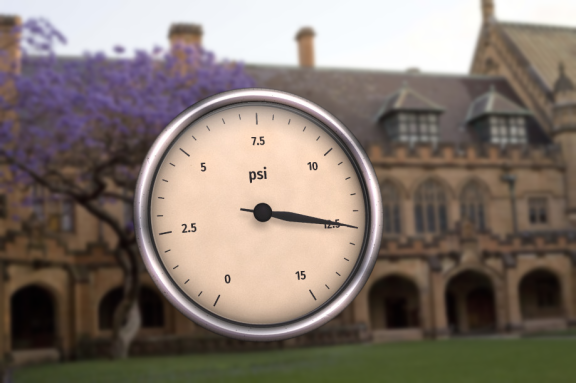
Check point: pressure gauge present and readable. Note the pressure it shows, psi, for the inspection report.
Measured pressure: 12.5 psi
